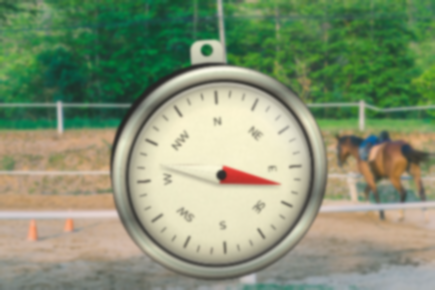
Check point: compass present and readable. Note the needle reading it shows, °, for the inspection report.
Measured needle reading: 105 °
